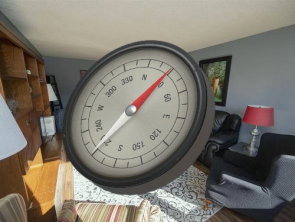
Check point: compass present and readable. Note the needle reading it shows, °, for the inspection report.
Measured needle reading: 30 °
